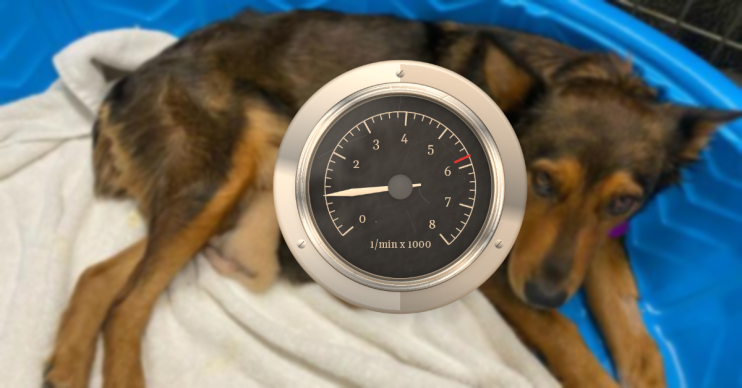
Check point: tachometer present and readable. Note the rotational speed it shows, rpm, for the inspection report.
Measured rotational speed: 1000 rpm
